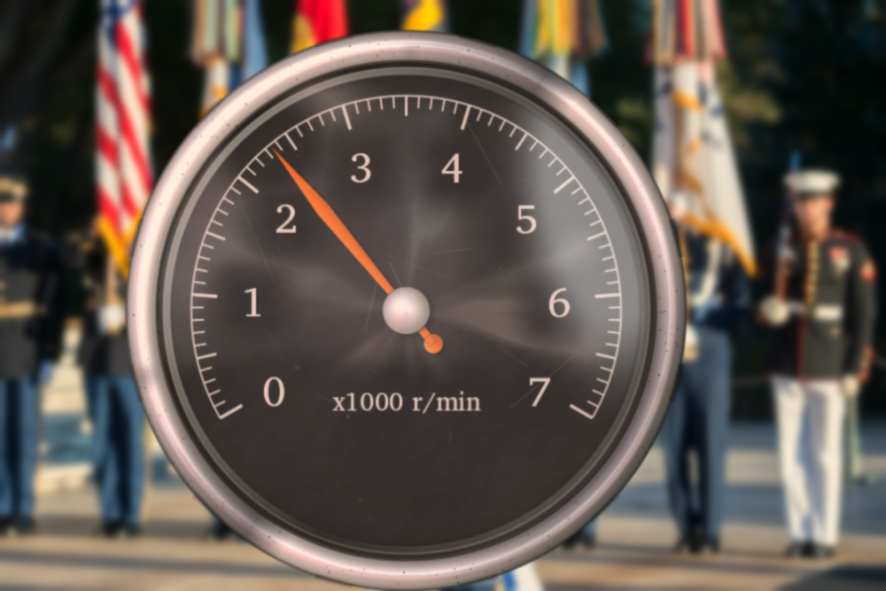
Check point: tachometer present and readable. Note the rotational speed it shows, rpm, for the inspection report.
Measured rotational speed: 2350 rpm
